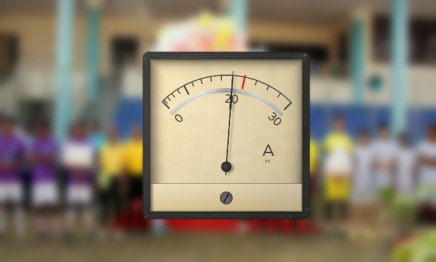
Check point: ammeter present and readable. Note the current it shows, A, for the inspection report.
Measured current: 20 A
